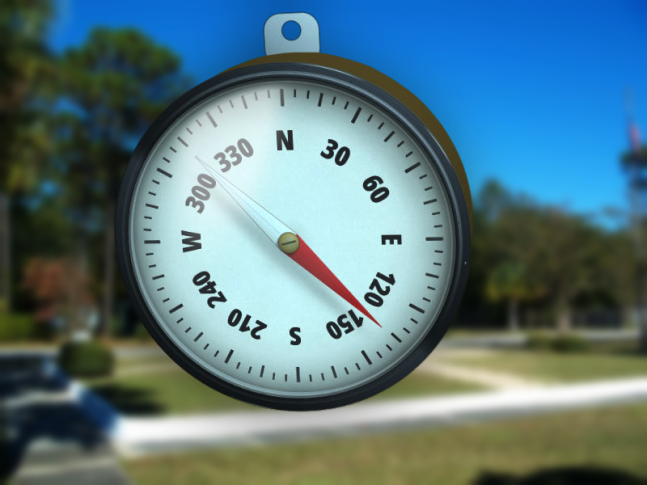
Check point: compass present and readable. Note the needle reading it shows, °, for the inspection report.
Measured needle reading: 135 °
